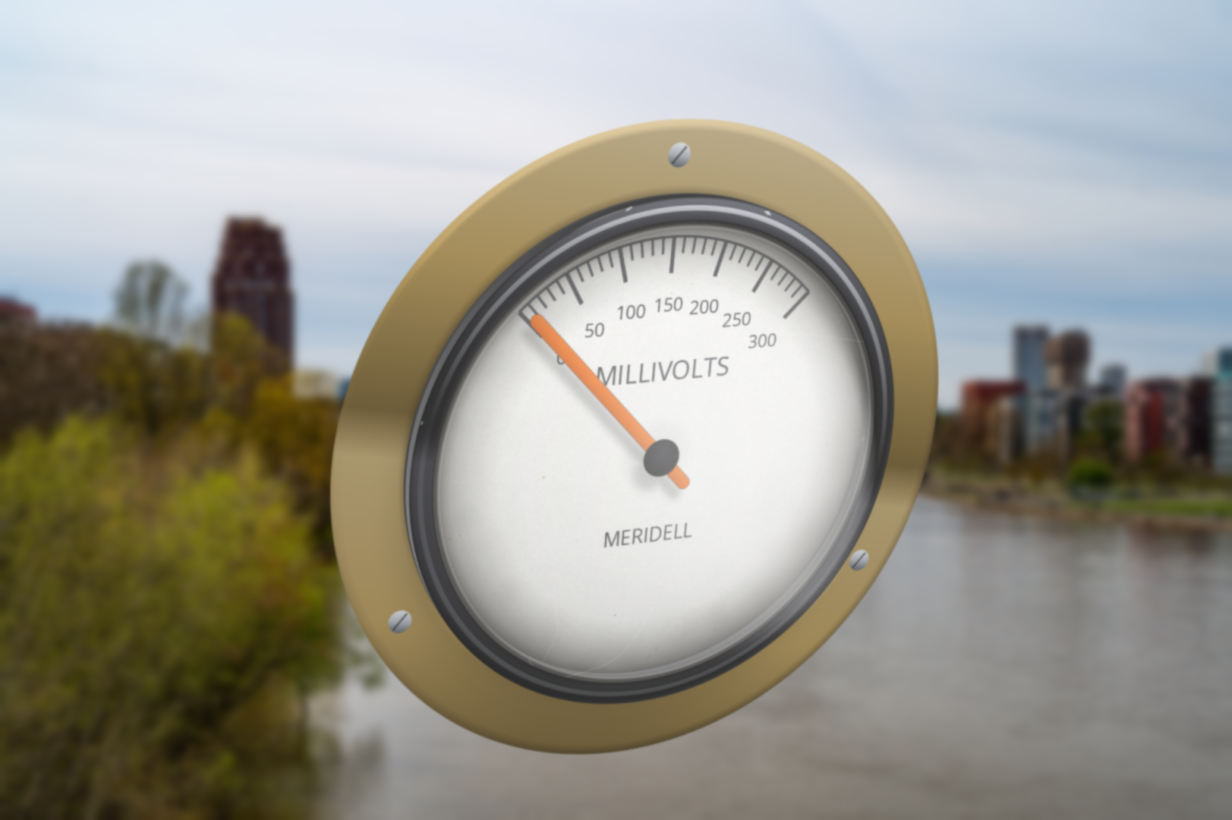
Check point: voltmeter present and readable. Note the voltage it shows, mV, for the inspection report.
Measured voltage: 5 mV
